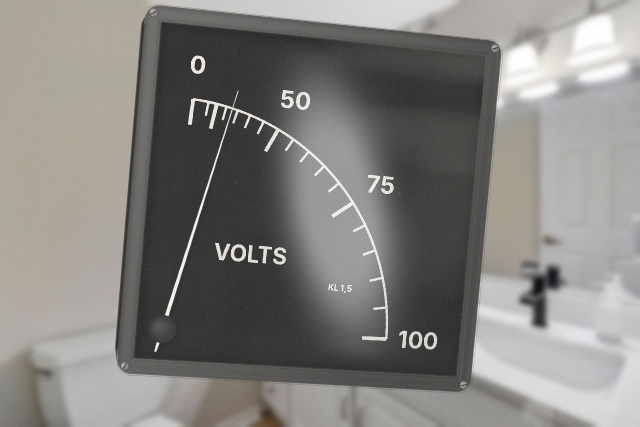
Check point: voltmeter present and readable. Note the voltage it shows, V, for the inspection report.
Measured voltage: 32.5 V
